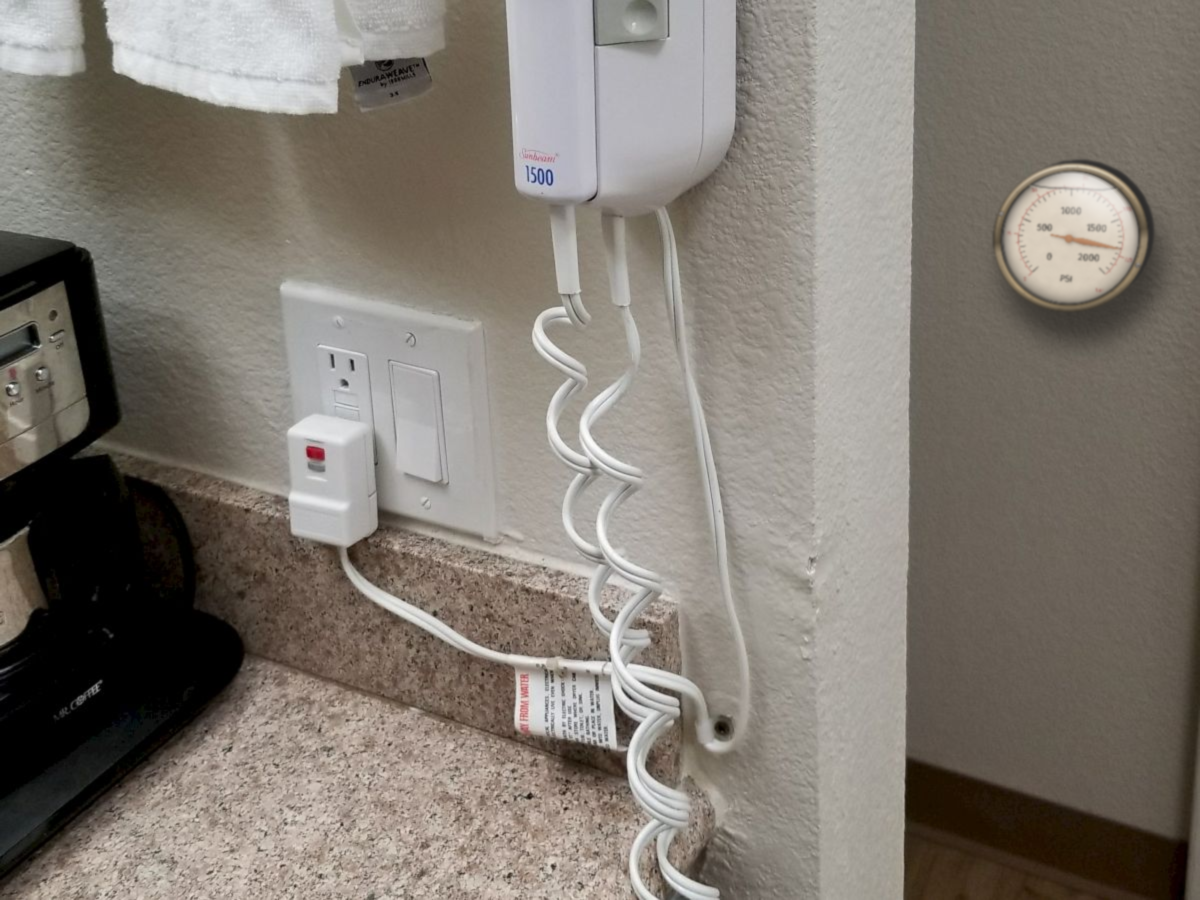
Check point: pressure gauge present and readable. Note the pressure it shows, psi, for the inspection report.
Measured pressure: 1750 psi
